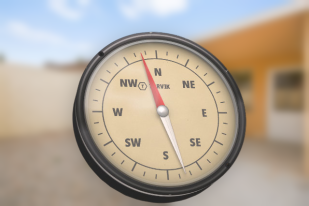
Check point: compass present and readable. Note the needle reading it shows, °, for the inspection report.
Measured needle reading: 345 °
